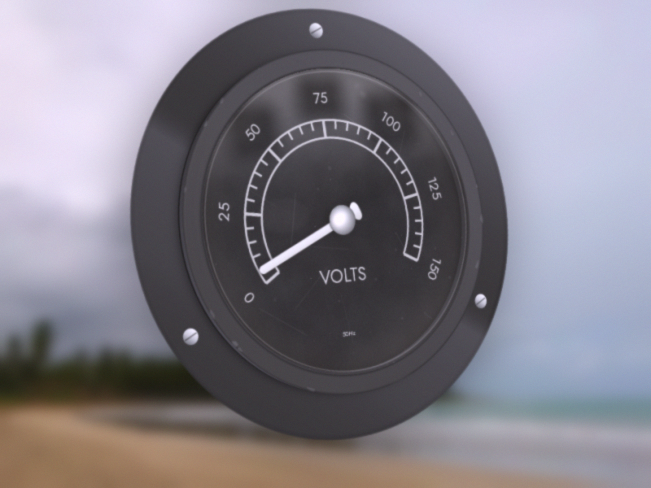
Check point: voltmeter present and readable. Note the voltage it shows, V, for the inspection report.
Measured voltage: 5 V
